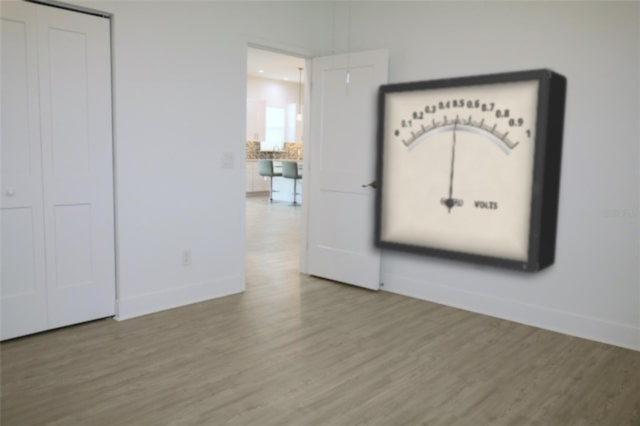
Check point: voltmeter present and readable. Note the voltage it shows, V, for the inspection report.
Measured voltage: 0.5 V
